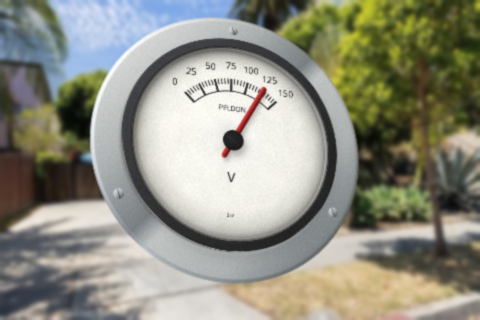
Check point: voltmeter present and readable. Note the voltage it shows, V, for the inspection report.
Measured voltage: 125 V
